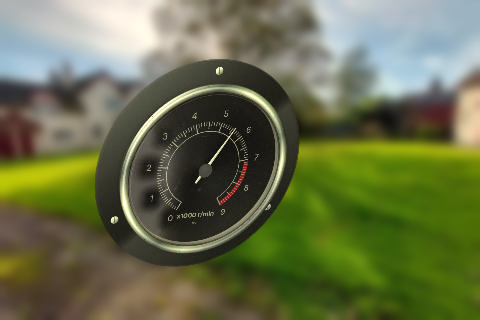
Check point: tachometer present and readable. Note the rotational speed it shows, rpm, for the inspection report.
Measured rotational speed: 5500 rpm
